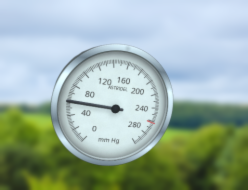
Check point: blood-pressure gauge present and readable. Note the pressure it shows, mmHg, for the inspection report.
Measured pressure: 60 mmHg
